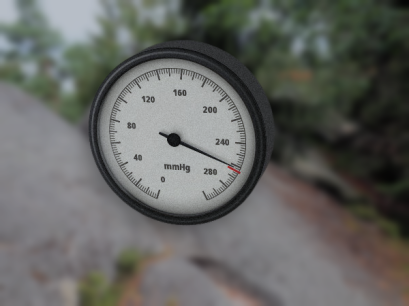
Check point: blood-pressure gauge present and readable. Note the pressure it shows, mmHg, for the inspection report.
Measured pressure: 260 mmHg
